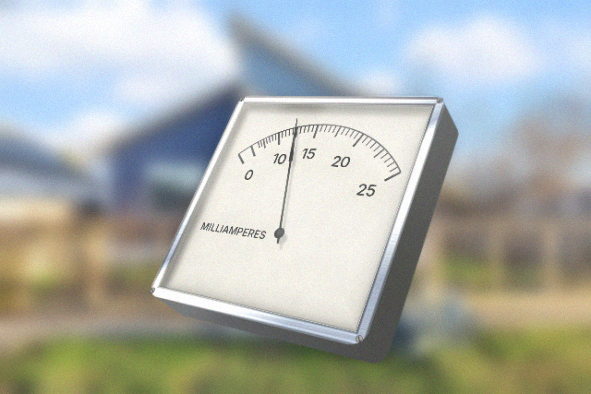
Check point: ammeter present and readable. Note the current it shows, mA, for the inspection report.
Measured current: 12.5 mA
